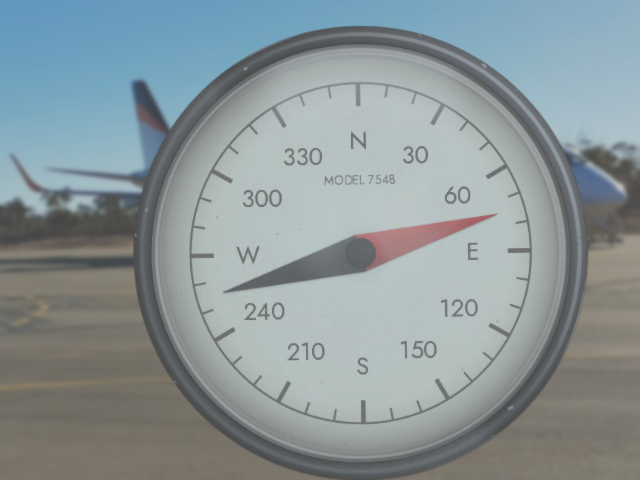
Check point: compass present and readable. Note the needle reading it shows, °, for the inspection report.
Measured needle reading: 75 °
